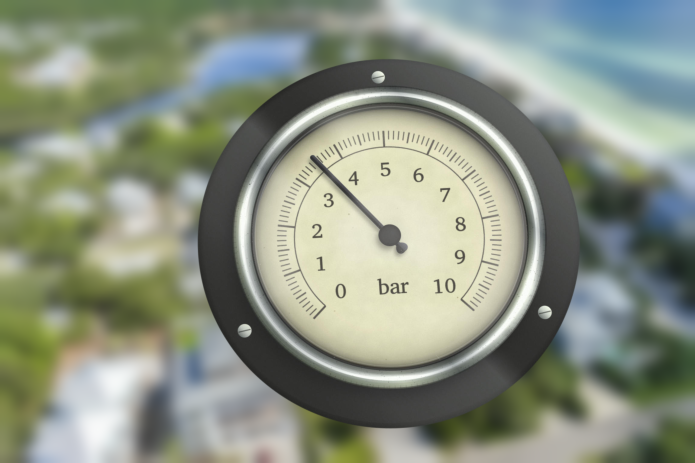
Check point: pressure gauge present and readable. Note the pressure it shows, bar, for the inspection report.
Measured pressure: 3.5 bar
